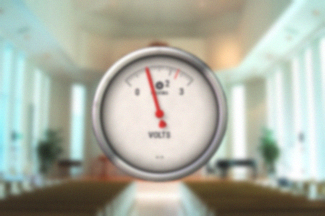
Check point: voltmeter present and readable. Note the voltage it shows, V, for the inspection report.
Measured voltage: 1 V
